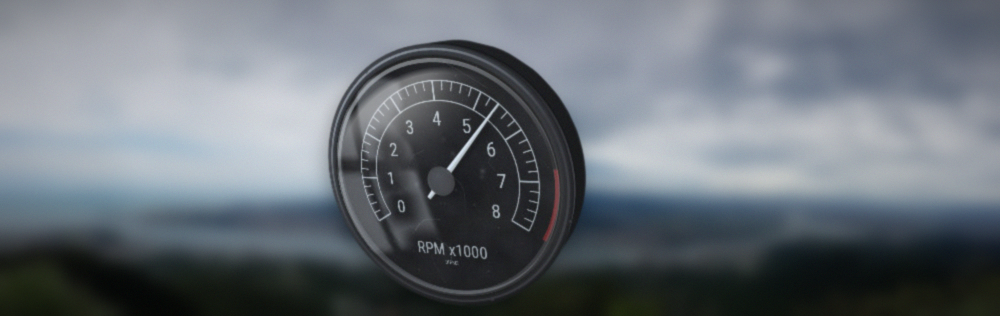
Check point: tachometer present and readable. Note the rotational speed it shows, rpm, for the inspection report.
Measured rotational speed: 5400 rpm
